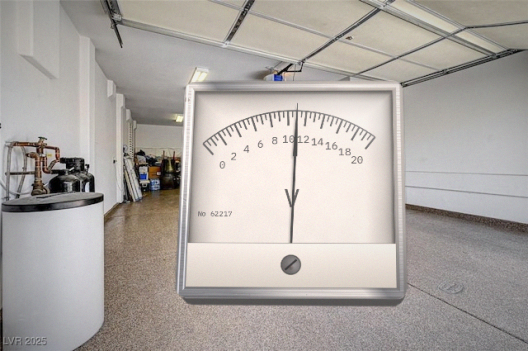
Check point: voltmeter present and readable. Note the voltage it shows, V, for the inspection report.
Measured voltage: 11 V
